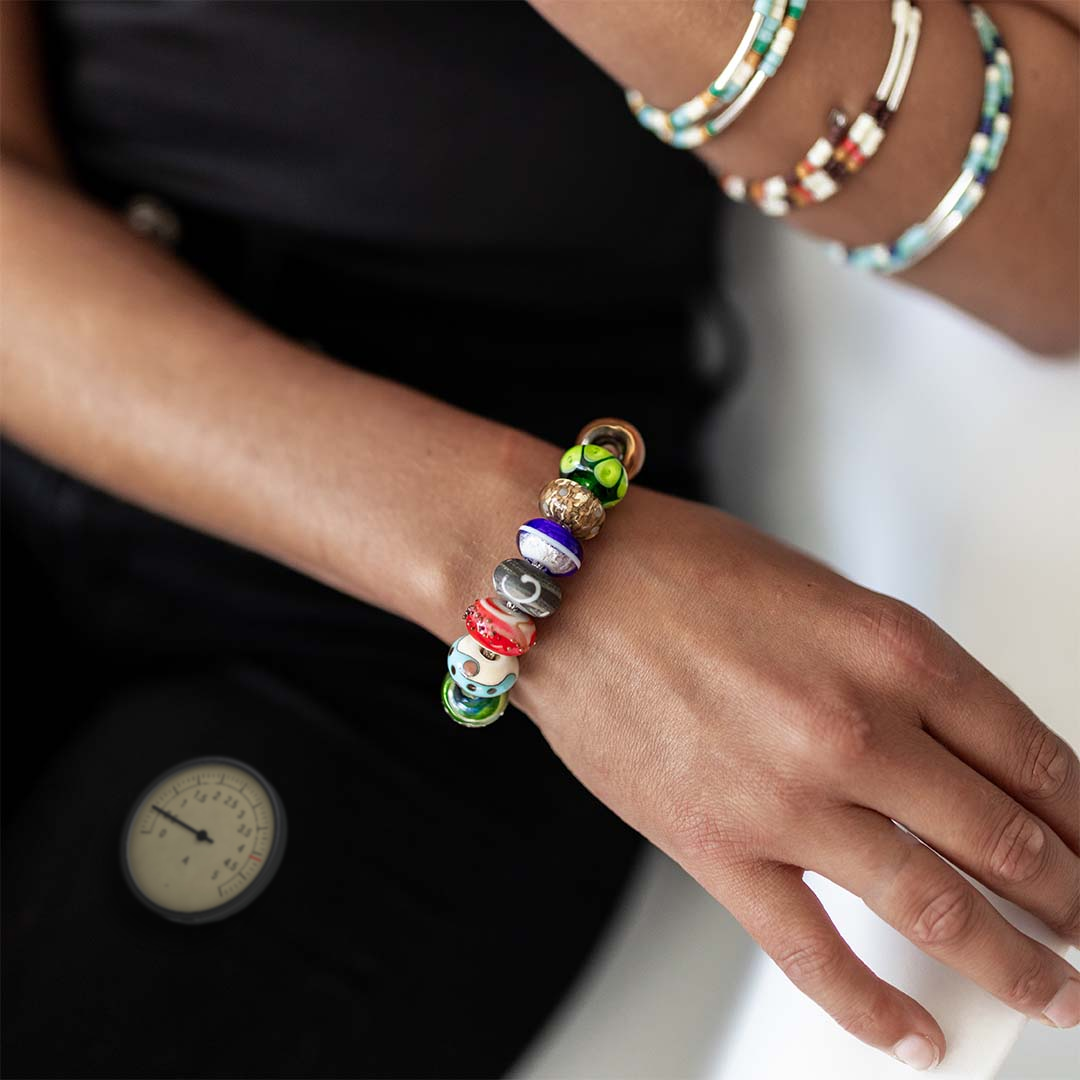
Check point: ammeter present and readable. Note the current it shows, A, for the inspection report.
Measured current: 0.5 A
